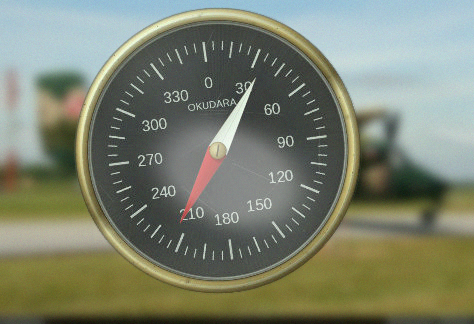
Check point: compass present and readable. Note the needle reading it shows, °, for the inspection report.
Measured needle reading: 215 °
